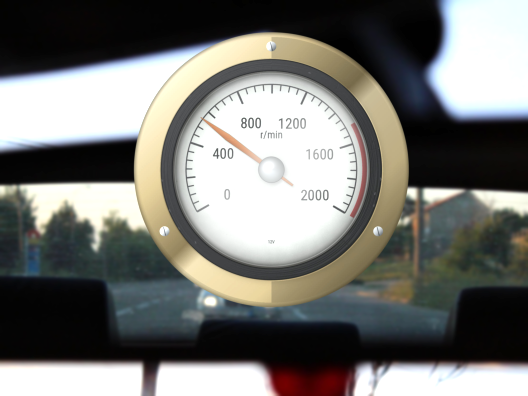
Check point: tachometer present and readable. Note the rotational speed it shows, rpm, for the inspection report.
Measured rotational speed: 550 rpm
